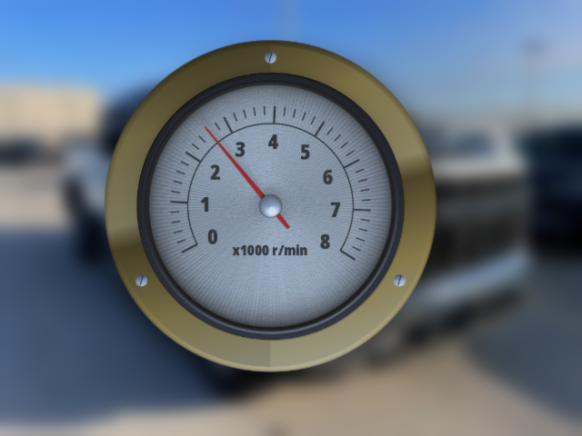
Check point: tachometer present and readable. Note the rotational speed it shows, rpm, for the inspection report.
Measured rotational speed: 2600 rpm
